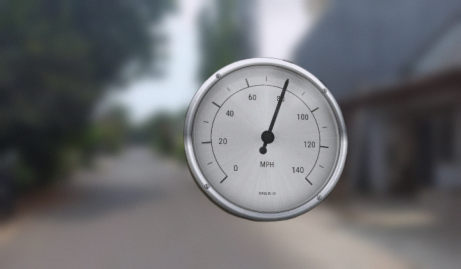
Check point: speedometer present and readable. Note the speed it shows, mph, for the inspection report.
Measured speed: 80 mph
